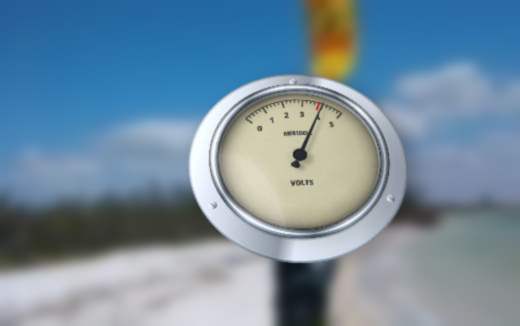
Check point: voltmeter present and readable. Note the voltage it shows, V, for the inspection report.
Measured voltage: 4 V
